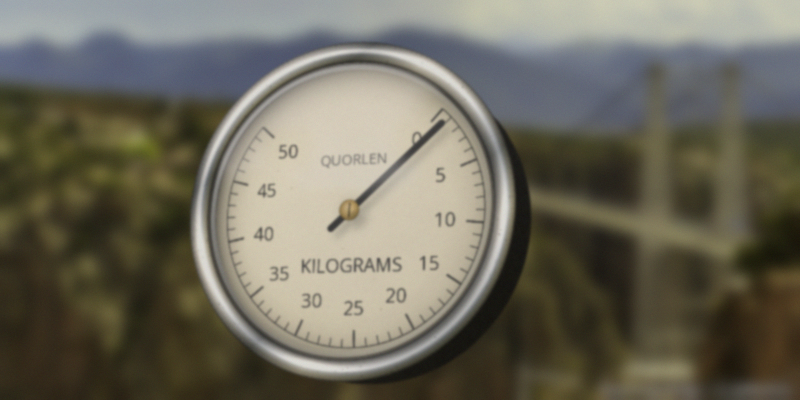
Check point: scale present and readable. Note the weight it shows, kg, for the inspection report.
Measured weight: 1 kg
